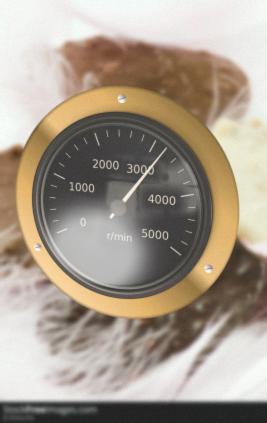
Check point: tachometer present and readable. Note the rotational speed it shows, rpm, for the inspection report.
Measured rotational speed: 3200 rpm
